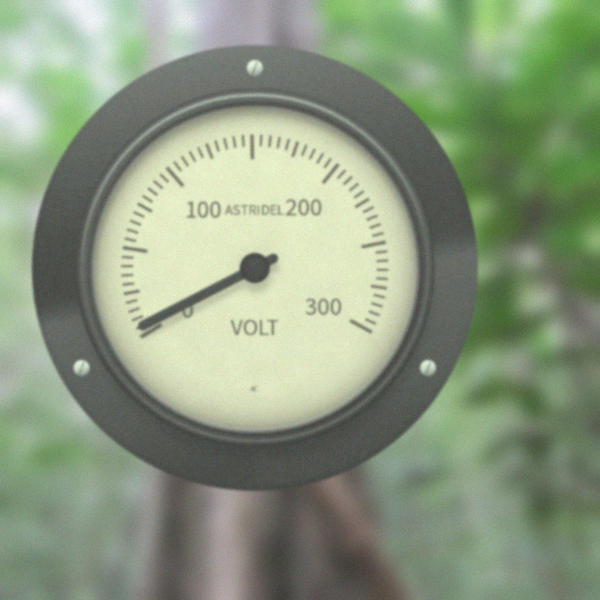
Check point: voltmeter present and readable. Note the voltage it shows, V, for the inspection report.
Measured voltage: 5 V
